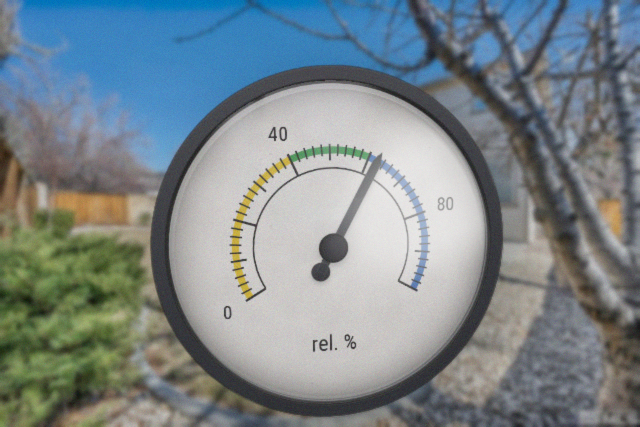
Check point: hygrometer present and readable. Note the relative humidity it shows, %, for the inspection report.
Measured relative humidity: 62 %
